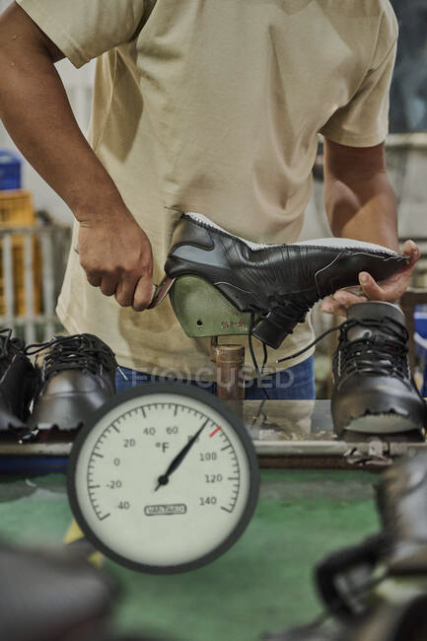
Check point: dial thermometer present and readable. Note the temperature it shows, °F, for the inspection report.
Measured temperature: 80 °F
